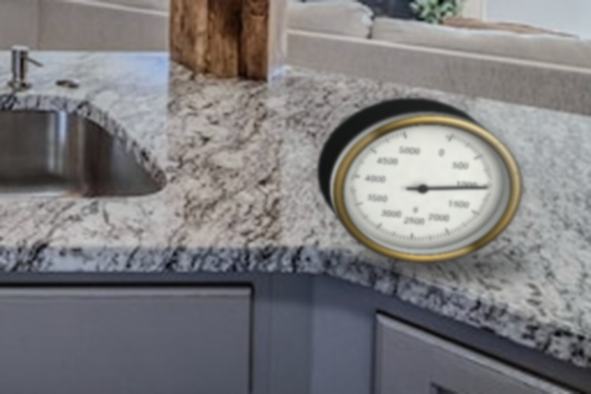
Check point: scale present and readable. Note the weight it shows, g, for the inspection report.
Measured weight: 1000 g
